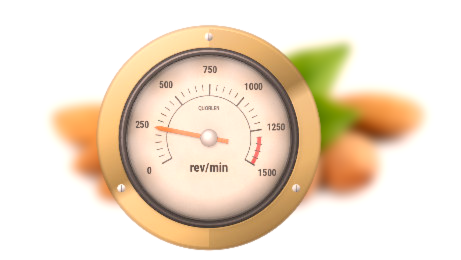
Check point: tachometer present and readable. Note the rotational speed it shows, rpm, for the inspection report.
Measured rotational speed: 250 rpm
